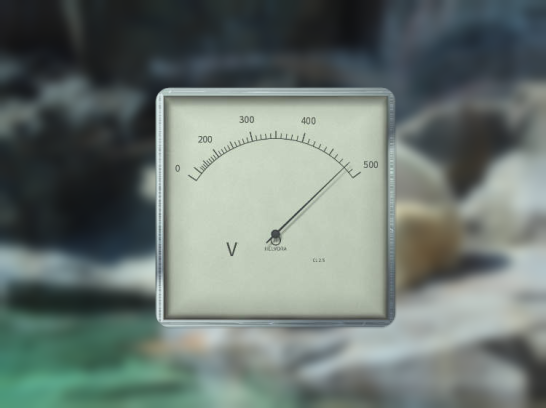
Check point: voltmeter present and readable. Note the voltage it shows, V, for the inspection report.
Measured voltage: 480 V
